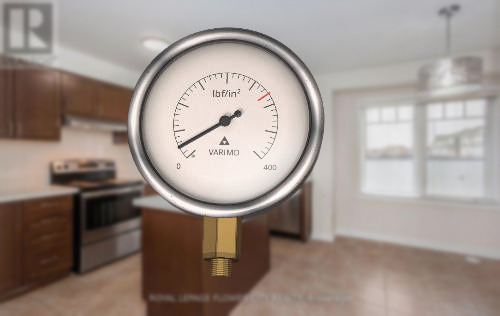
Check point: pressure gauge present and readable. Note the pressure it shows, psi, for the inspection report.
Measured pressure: 20 psi
